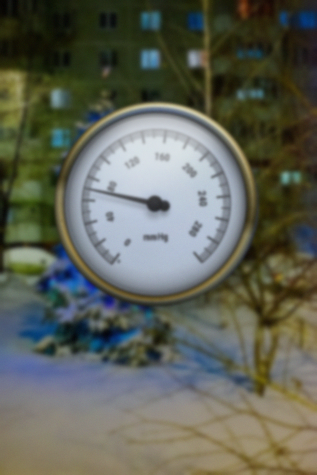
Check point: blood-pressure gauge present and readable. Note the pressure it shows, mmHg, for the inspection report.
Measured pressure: 70 mmHg
